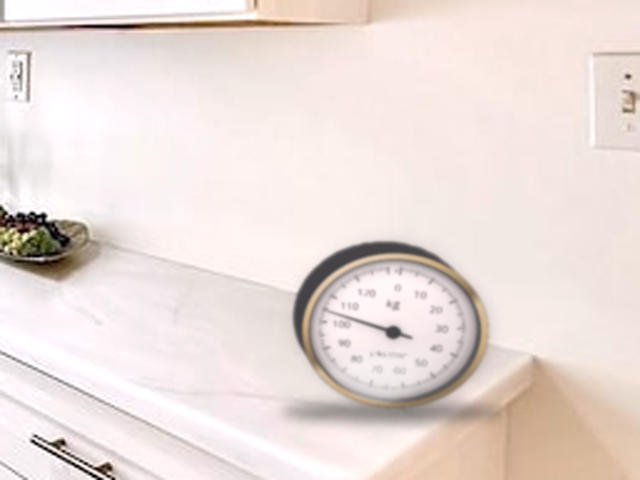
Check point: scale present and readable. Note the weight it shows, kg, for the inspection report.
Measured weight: 105 kg
